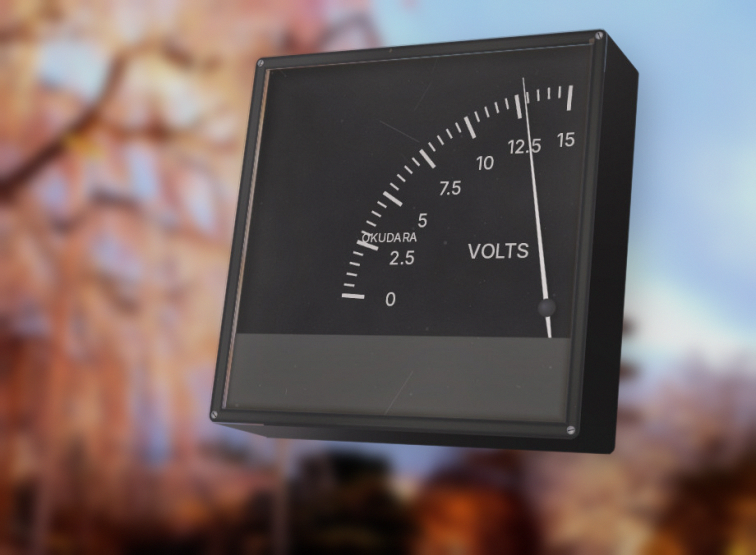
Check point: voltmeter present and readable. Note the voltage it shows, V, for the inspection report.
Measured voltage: 13 V
